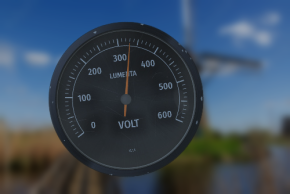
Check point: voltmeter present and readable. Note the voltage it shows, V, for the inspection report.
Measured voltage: 330 V
